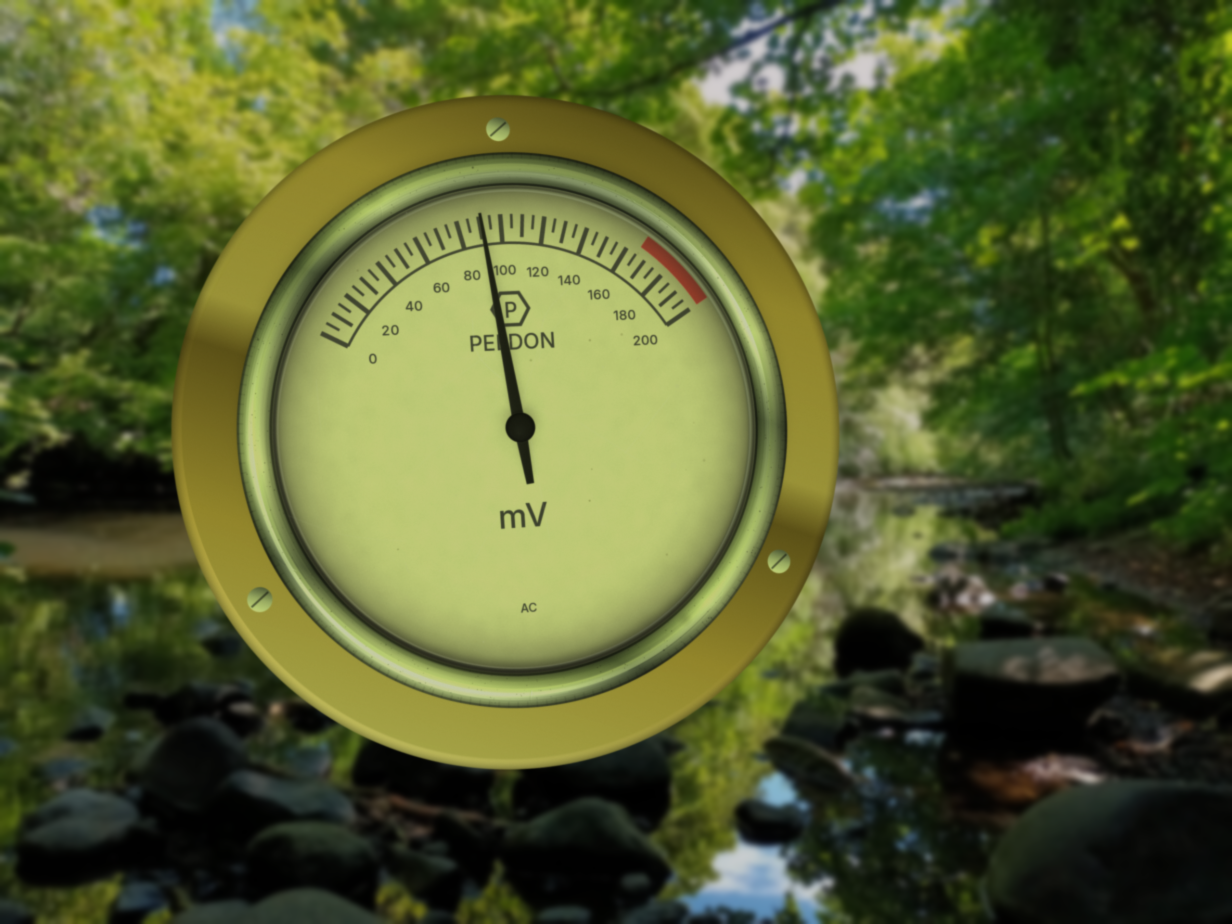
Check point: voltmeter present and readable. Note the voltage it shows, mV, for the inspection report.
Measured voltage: 90 mV
